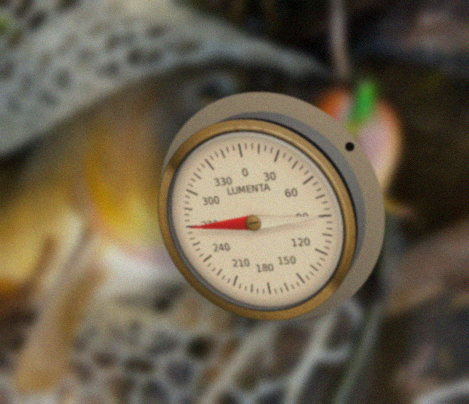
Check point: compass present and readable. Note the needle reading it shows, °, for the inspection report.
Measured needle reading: 270 °
